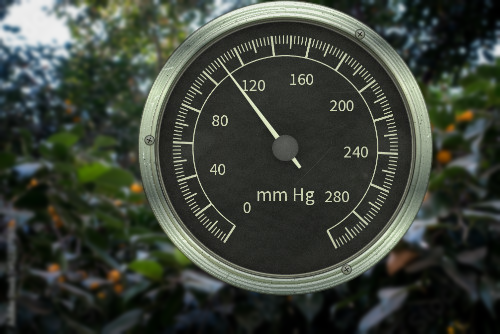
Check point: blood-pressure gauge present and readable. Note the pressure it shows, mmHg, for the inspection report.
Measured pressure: 110 mmHg
